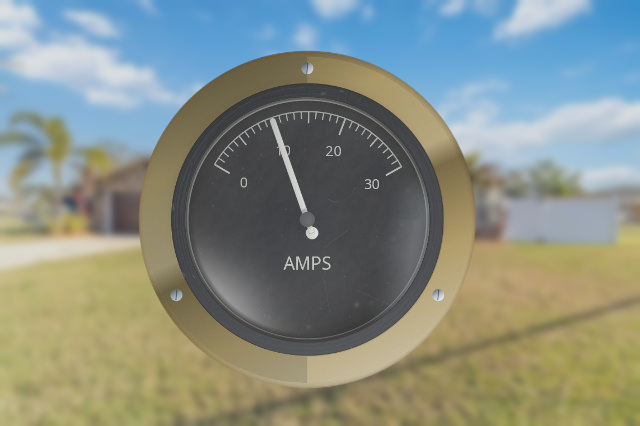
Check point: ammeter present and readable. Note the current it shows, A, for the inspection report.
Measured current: 10 A
